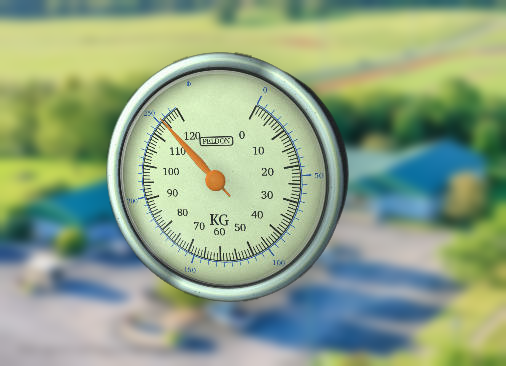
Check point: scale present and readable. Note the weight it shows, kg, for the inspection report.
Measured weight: 115 kg
